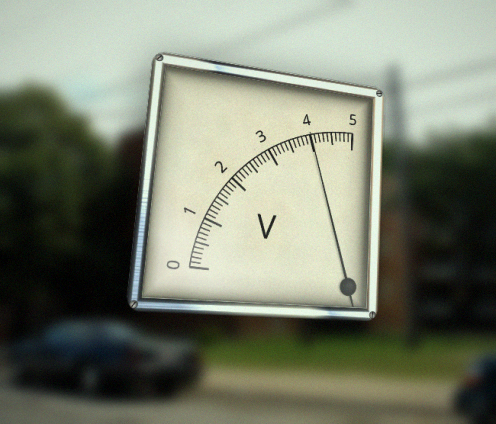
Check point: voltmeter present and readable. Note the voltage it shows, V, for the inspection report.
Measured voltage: 4 V
